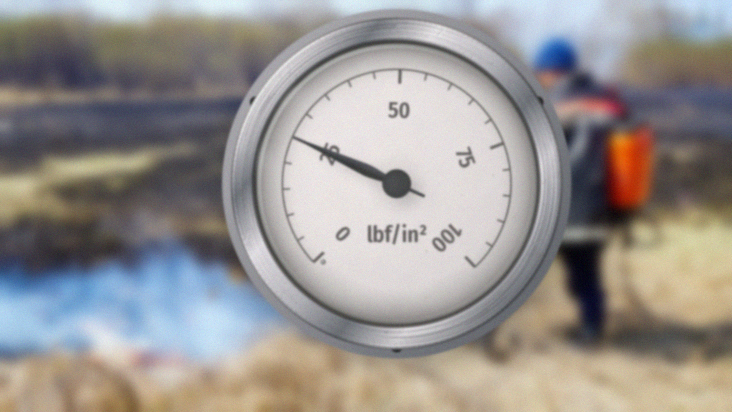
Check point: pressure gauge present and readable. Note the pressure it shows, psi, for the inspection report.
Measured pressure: 25 psi
